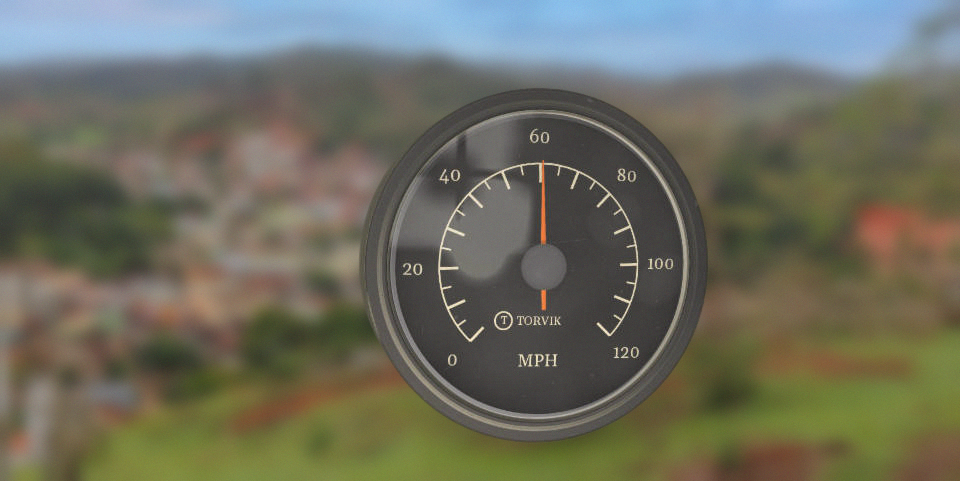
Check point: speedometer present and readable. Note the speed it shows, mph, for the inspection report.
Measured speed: 60 mph
